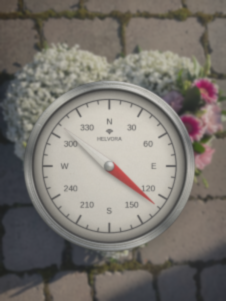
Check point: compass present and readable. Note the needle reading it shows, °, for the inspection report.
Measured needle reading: 130 °
